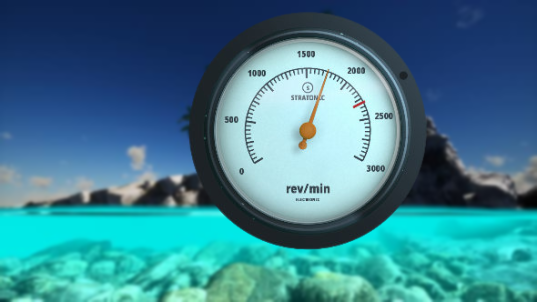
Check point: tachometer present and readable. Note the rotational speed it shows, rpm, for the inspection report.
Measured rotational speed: 1750 rpm
